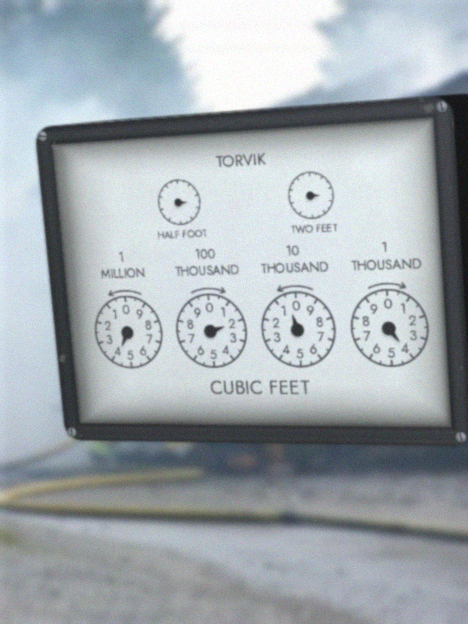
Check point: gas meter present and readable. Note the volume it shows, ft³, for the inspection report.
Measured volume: 420400 ft³
